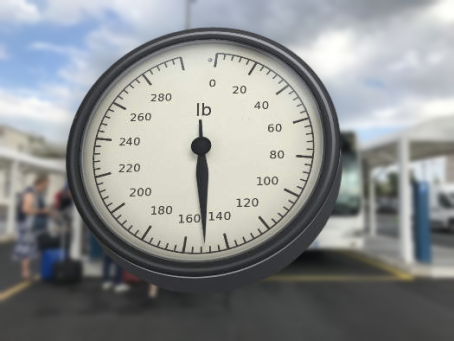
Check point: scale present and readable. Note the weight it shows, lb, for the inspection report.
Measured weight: 150 lb
